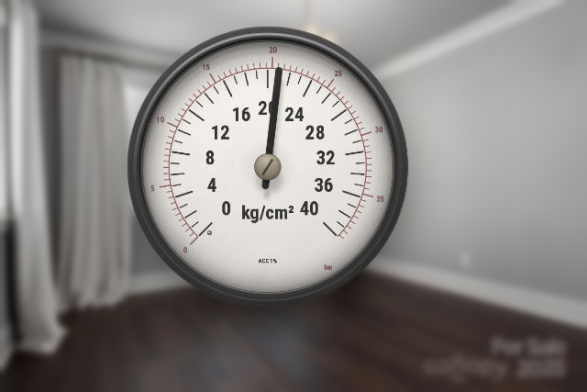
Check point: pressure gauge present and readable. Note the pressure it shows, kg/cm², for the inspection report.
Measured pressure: 21 kg/cm²
